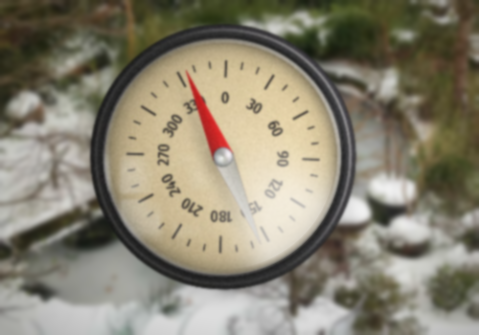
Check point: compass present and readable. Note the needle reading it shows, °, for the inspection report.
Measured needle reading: 335 °
